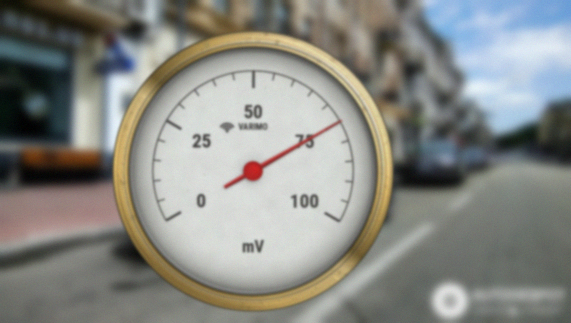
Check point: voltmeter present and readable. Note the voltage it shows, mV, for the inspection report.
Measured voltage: 75 mV
